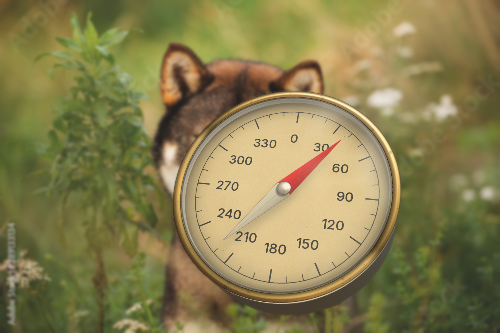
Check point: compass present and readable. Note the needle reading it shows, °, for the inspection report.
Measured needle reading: 40 °
